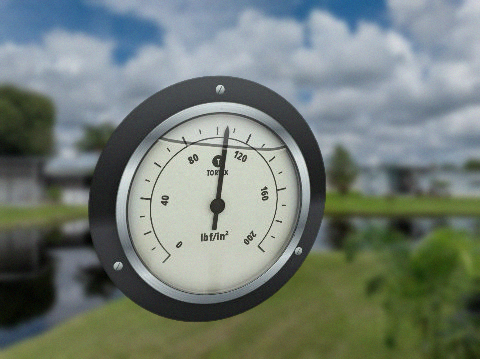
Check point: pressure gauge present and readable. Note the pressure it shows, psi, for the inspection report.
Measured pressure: 105 psi
